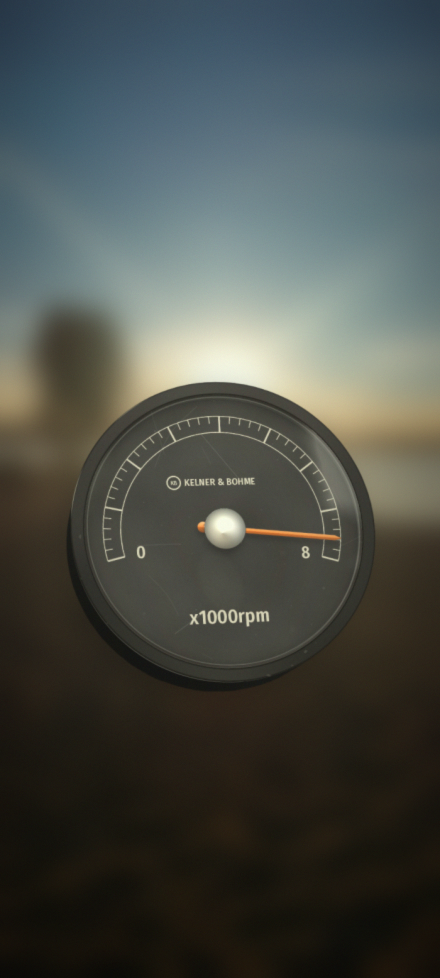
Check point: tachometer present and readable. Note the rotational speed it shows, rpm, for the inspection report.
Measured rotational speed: 7600 rpm
